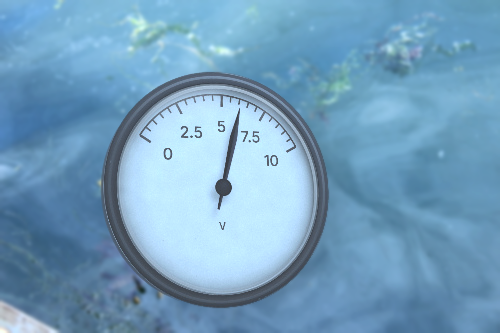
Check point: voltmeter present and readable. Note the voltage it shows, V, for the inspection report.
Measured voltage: 6 V
